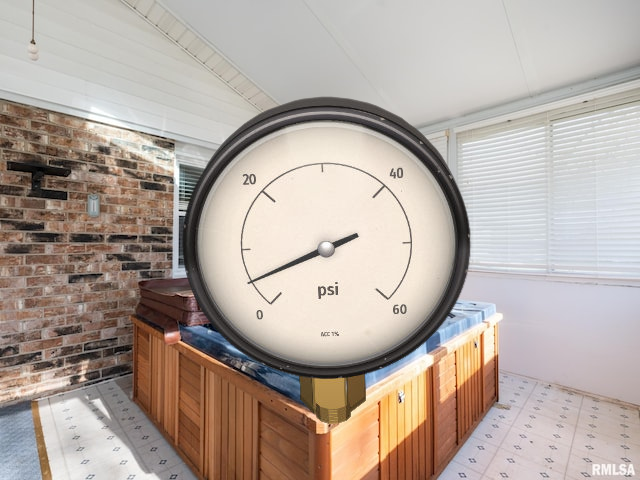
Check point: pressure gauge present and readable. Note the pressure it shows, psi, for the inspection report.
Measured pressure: 5 psi
